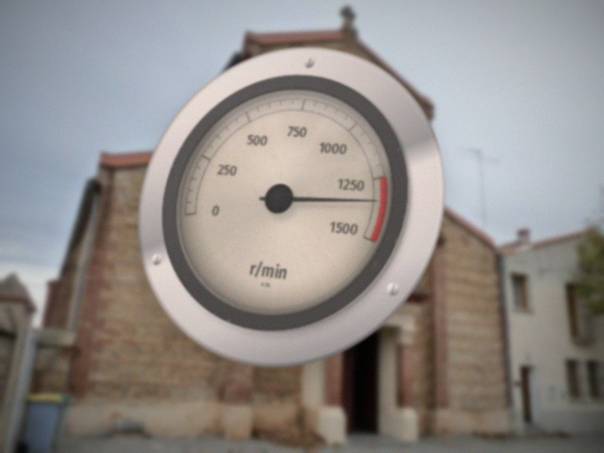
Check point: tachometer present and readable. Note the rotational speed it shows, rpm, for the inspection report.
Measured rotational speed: 1350 rpm
